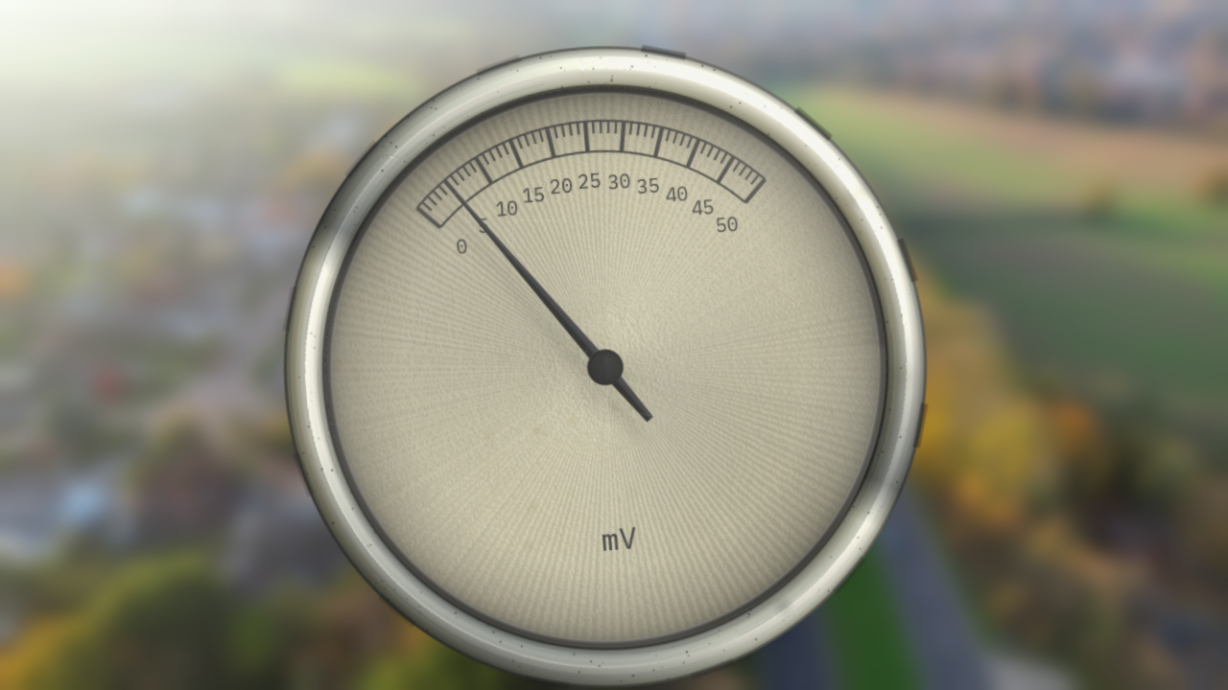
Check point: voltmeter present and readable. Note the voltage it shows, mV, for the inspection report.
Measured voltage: 5 mV
